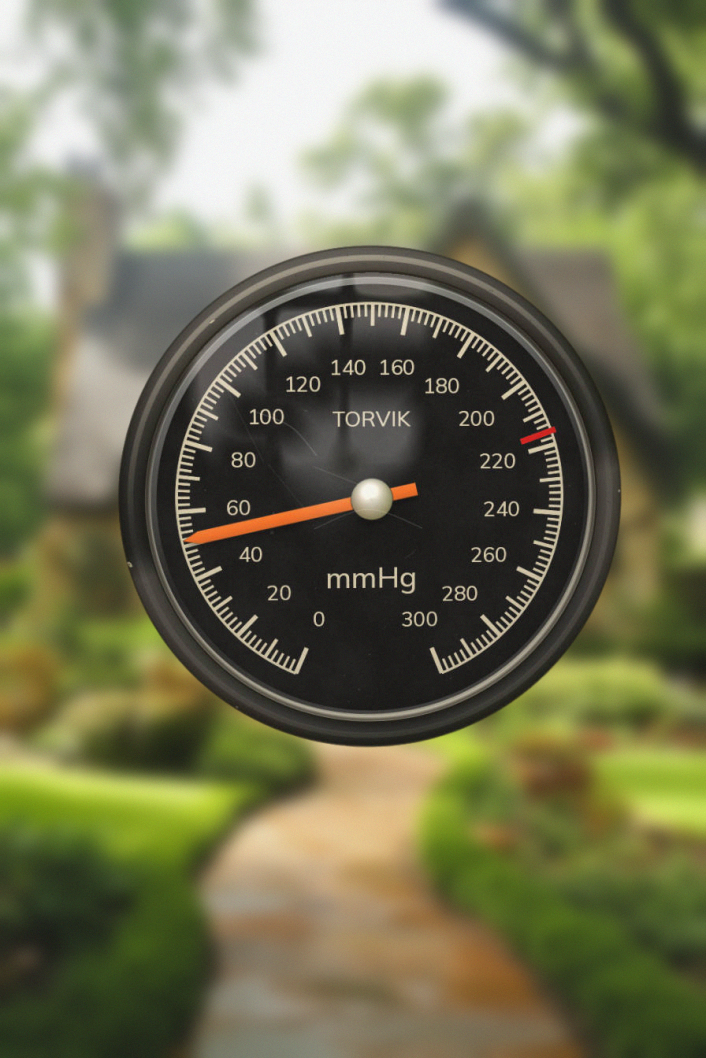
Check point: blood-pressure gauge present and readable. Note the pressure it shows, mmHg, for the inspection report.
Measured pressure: 52 mmHg
